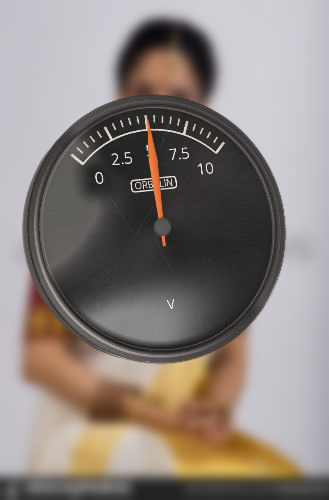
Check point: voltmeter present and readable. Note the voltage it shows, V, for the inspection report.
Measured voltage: 5 V
